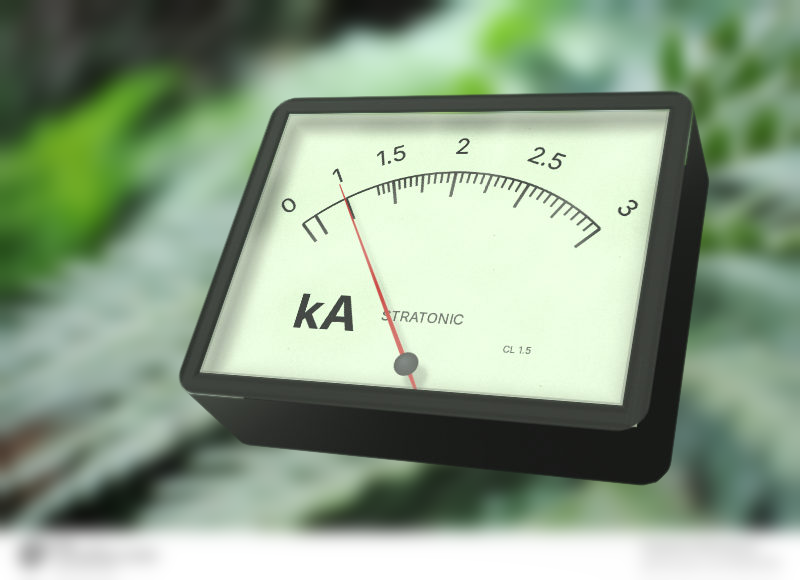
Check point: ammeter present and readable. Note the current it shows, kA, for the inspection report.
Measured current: 1 kA
